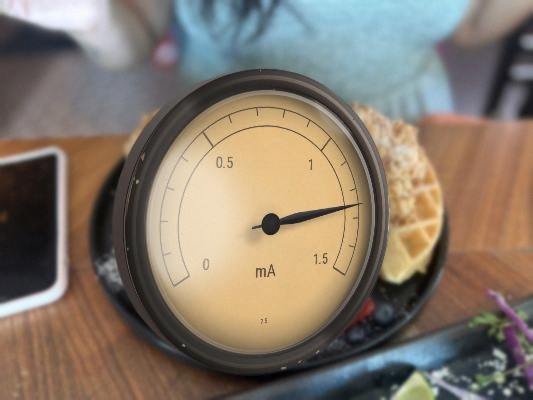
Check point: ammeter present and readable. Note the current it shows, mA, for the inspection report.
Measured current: 1.25 mA
